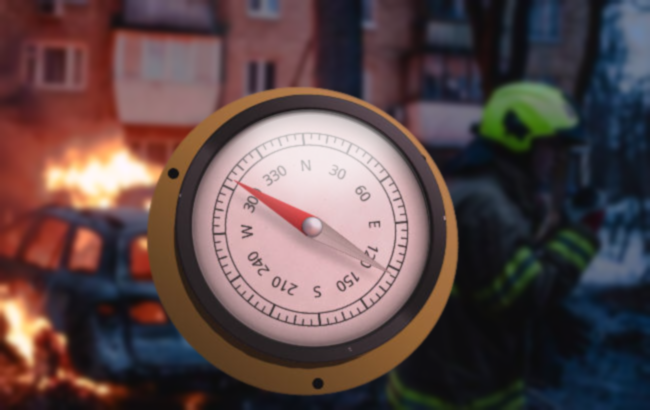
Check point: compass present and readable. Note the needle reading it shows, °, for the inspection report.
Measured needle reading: 305 °
